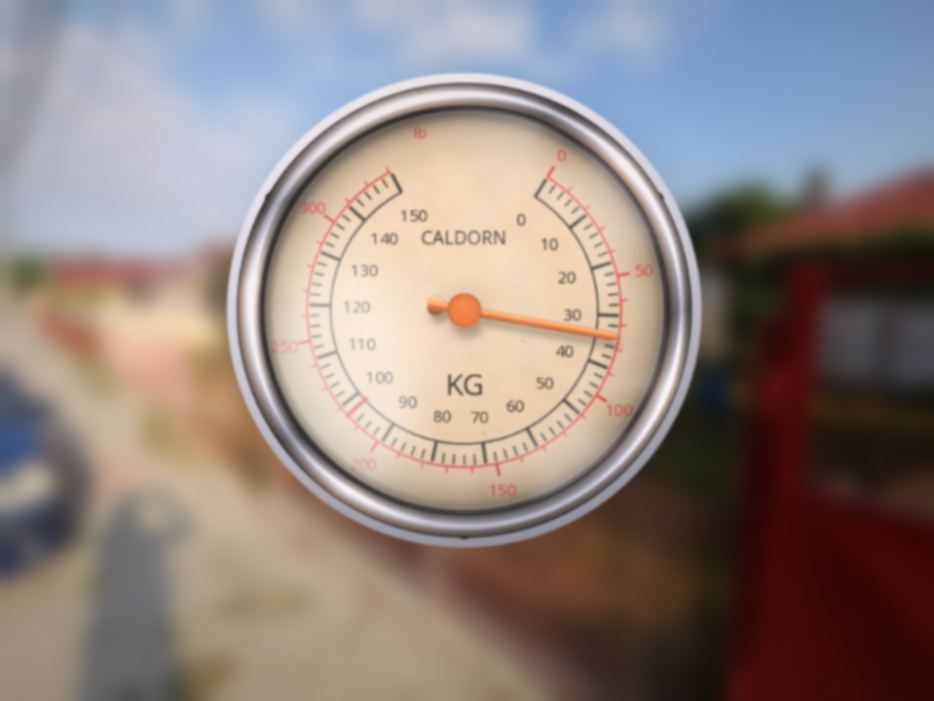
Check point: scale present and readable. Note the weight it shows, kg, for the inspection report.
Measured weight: 34 kg
